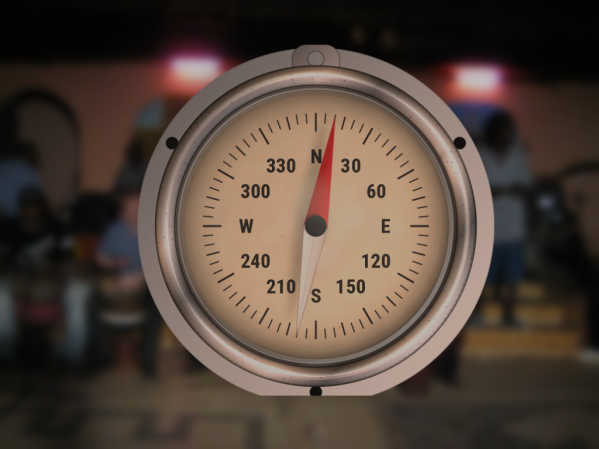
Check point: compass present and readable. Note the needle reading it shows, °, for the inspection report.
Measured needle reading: 10 °
